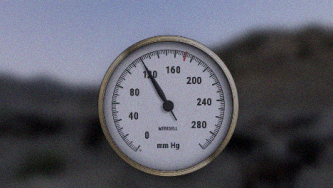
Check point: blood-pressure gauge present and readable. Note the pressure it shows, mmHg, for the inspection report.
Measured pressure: 120 mmHg
